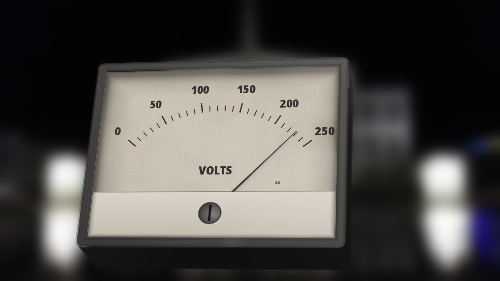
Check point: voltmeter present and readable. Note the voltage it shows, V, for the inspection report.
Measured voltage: 230 V
